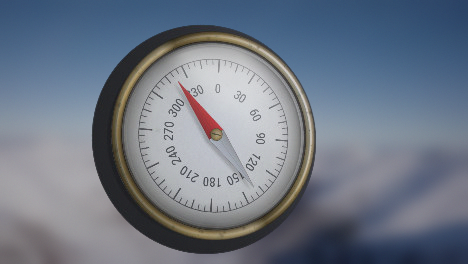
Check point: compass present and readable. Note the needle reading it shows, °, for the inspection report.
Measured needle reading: 320 °
